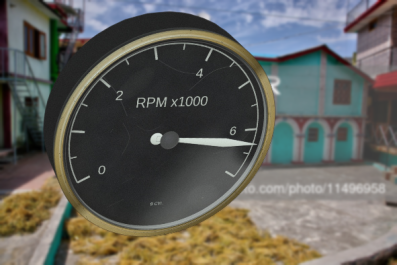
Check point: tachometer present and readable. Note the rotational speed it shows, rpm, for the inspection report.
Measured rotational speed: 6250 rpm
